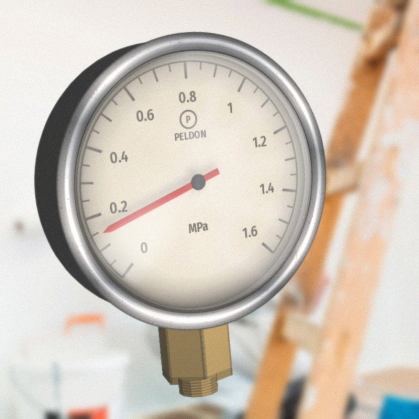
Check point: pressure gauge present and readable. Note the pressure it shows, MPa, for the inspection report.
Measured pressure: 0.15 MPa
